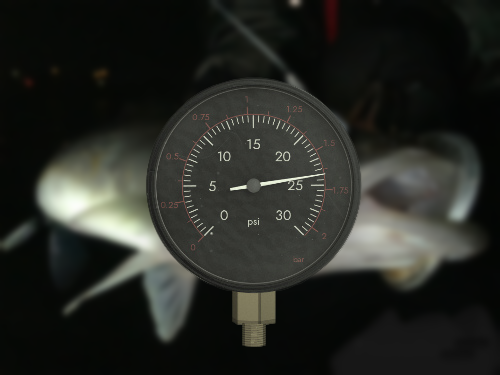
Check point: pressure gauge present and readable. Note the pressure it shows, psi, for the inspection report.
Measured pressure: 24 psi
